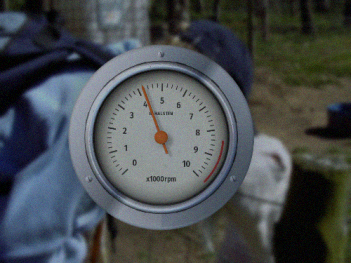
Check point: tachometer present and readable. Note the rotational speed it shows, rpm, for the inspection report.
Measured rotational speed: 4200 rpm
